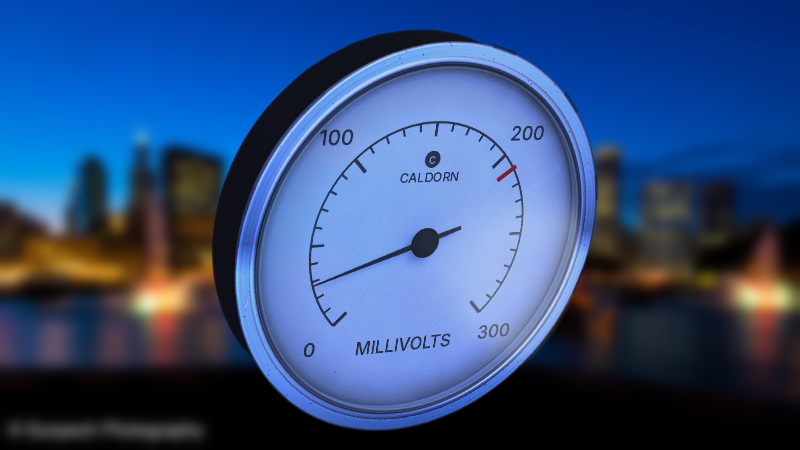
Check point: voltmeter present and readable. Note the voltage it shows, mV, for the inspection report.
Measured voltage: 30 mV
